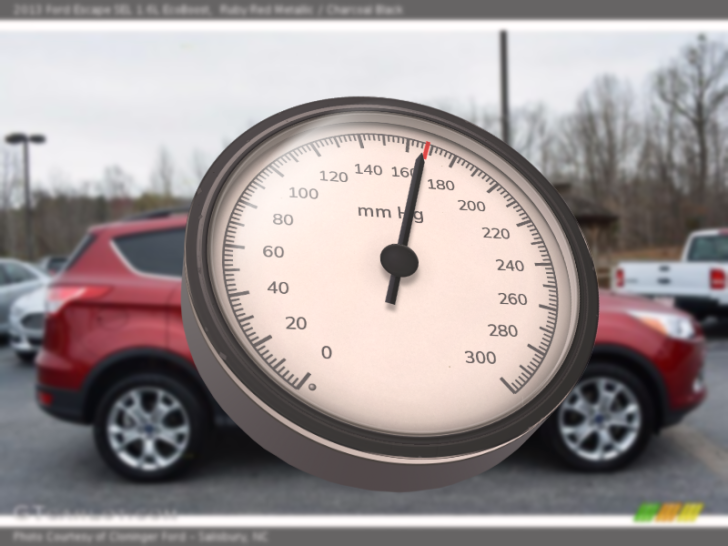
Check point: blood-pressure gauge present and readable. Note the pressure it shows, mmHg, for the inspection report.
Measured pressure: 166 mmHg
